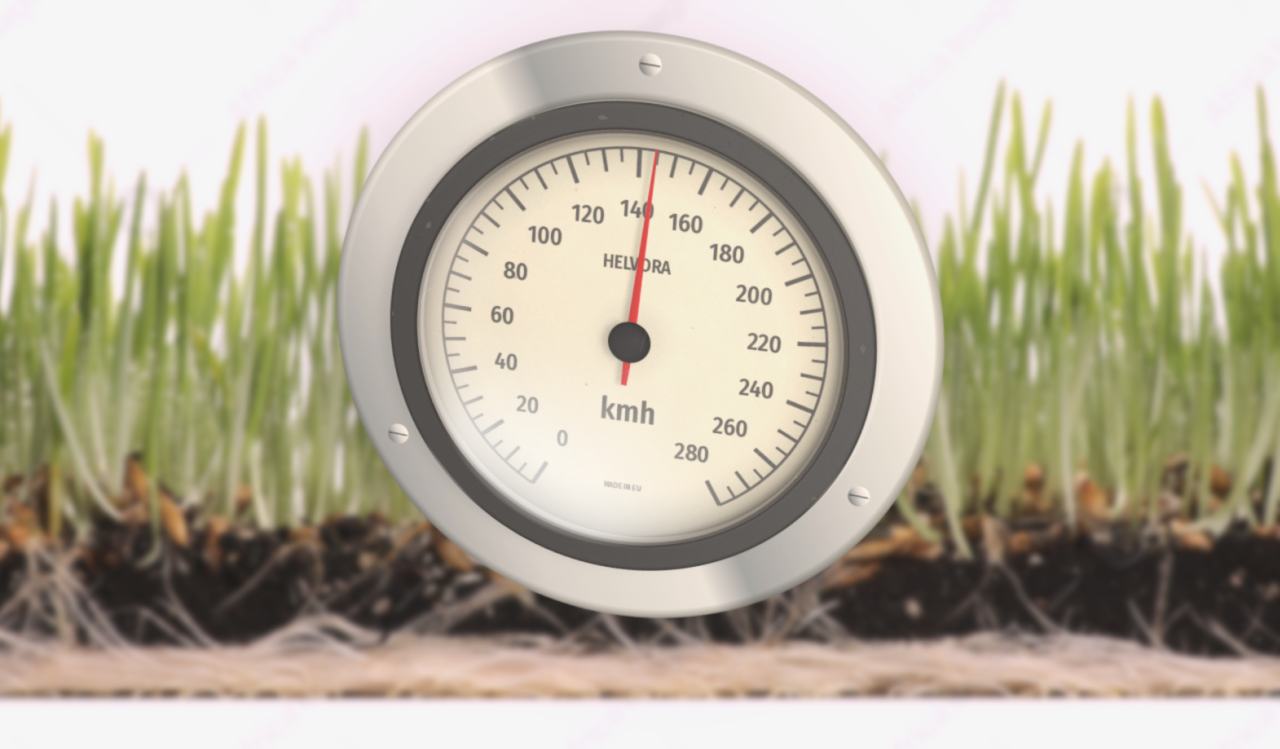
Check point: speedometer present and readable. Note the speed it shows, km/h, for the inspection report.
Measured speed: 145 km/h
